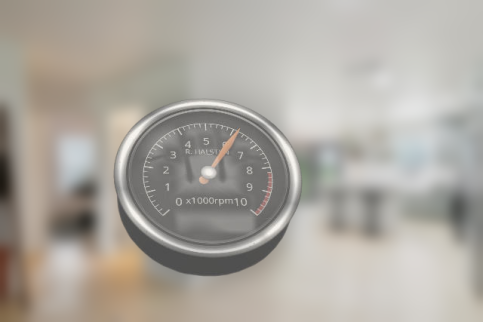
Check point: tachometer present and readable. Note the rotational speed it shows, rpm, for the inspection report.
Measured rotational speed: 6200 rpm
